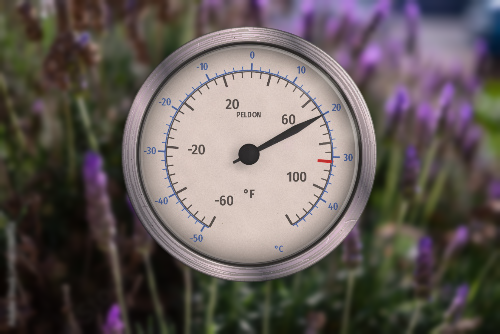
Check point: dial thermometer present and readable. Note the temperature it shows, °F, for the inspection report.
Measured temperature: 68 °F
